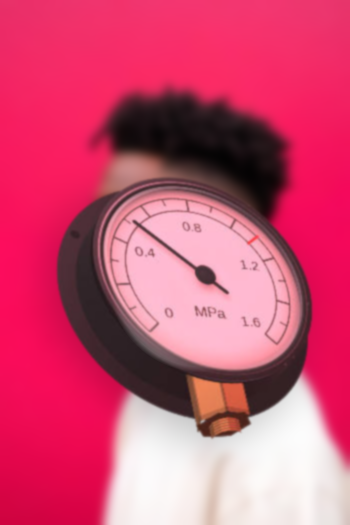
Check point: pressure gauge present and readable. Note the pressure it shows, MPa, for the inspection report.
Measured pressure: 0.5 MPa
